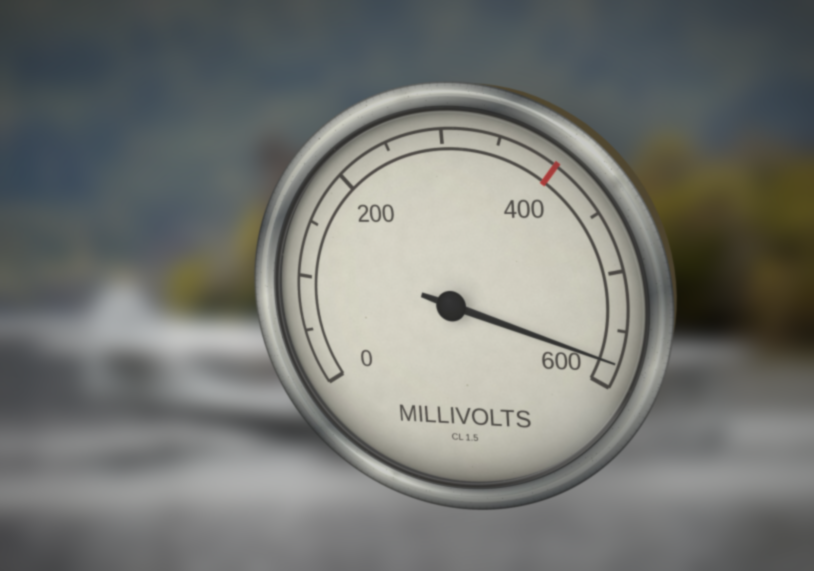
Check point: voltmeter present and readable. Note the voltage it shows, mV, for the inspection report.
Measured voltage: 575 mV
